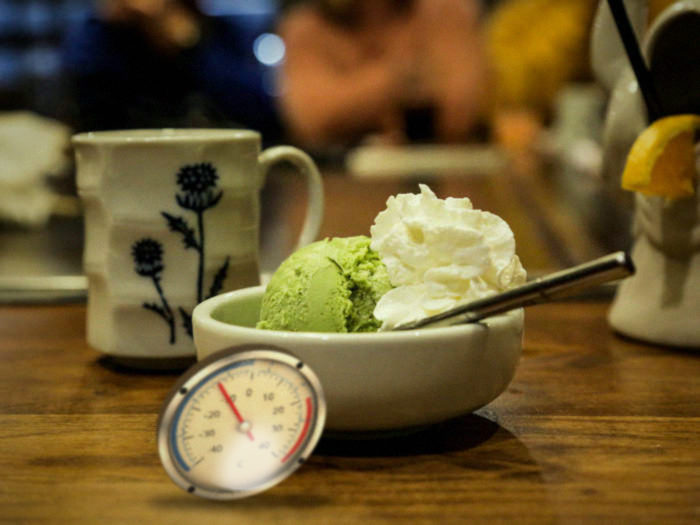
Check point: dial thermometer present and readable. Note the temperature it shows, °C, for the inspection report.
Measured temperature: -10 °C
